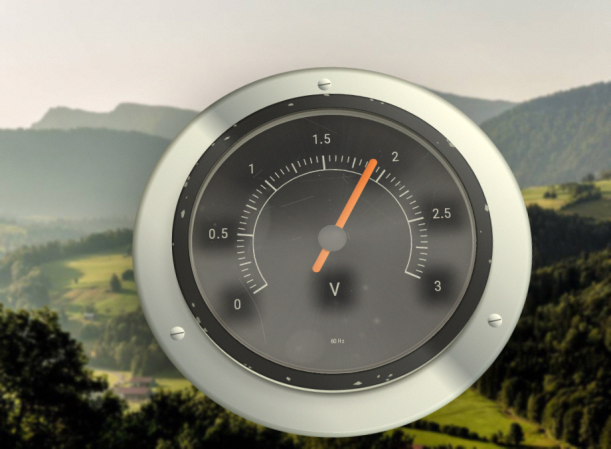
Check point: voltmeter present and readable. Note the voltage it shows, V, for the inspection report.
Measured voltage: 1.9 V
